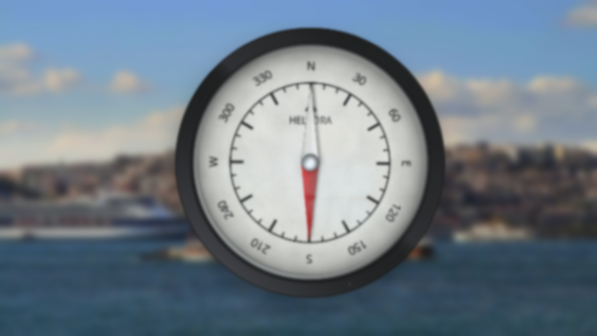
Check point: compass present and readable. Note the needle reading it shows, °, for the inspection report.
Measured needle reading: 180 °
